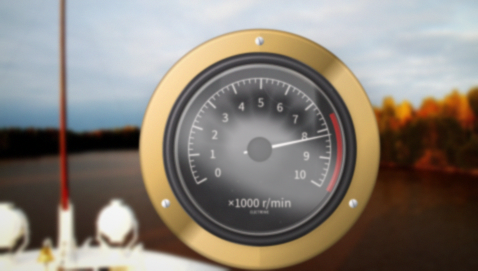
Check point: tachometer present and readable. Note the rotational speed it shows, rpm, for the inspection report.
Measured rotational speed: 8200 rpm
